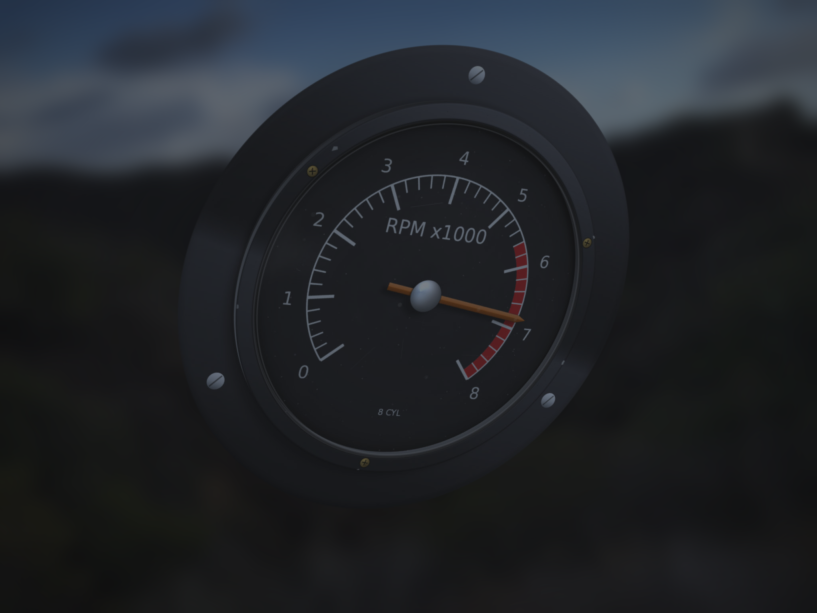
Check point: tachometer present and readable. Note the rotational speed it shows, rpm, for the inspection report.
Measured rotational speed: 6800 rpm
